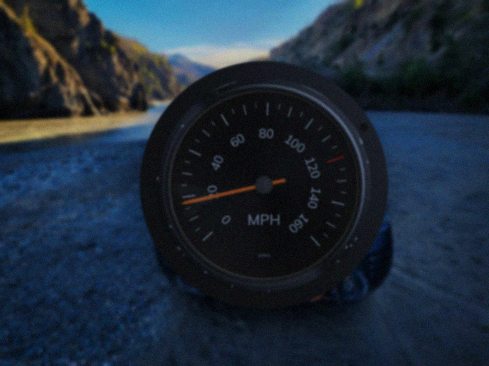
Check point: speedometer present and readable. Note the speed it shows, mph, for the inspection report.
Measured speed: 17.5 mph
